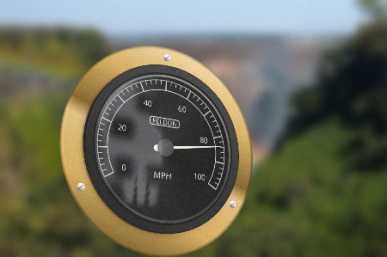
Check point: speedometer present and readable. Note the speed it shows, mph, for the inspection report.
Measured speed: 84 mph
